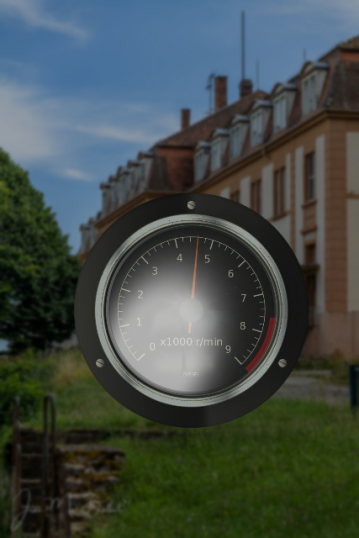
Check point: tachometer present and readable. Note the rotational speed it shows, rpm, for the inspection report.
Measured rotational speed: 4600 rpm
